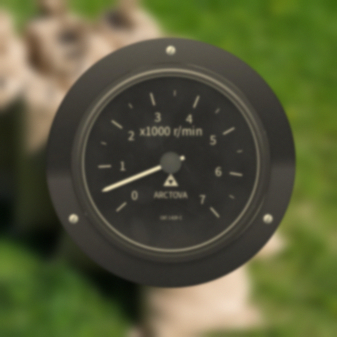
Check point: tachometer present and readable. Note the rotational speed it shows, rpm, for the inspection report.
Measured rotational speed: 500 rpm
